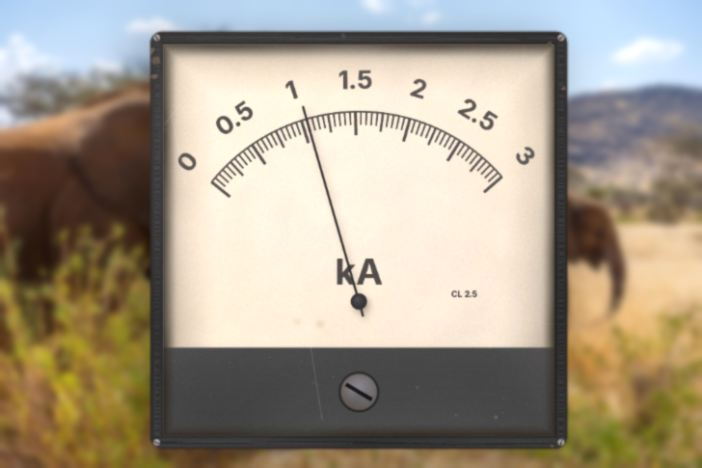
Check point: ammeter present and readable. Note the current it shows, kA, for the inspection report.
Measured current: 1.05 kA
